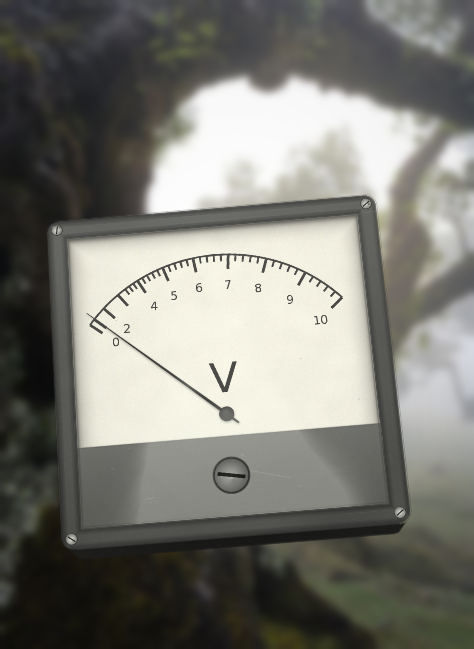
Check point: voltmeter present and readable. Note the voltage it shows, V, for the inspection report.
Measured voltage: 1 V
